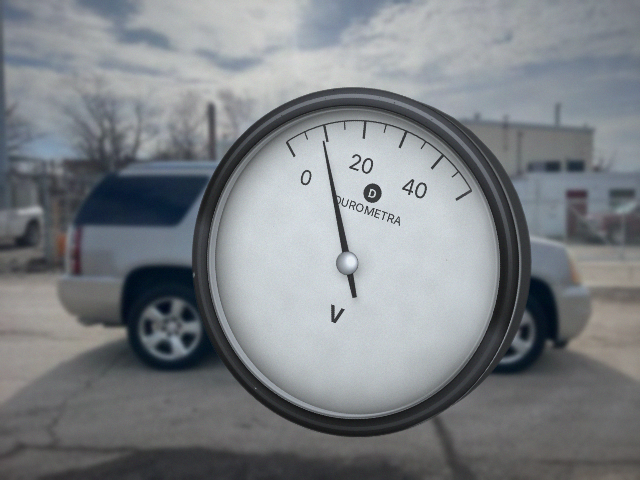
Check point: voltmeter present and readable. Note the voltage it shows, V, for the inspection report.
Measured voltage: 10 V
